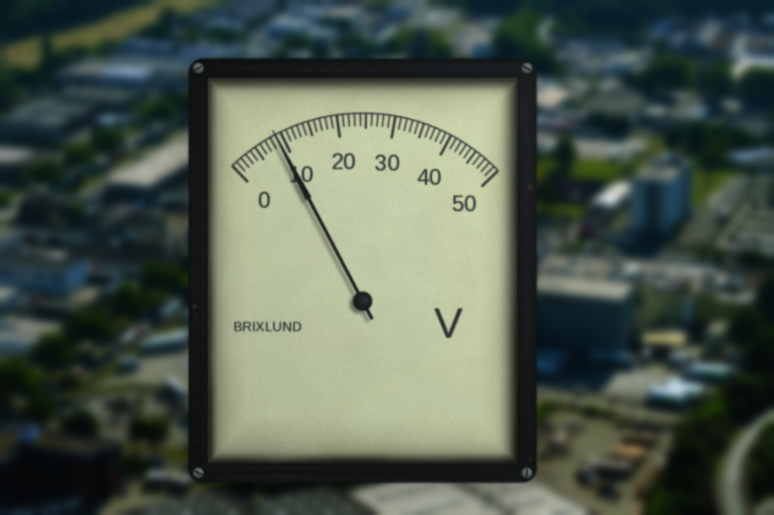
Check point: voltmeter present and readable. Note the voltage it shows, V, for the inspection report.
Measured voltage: 9 V
